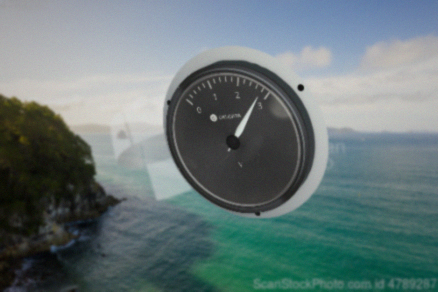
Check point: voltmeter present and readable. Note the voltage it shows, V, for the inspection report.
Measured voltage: 2.8 V
